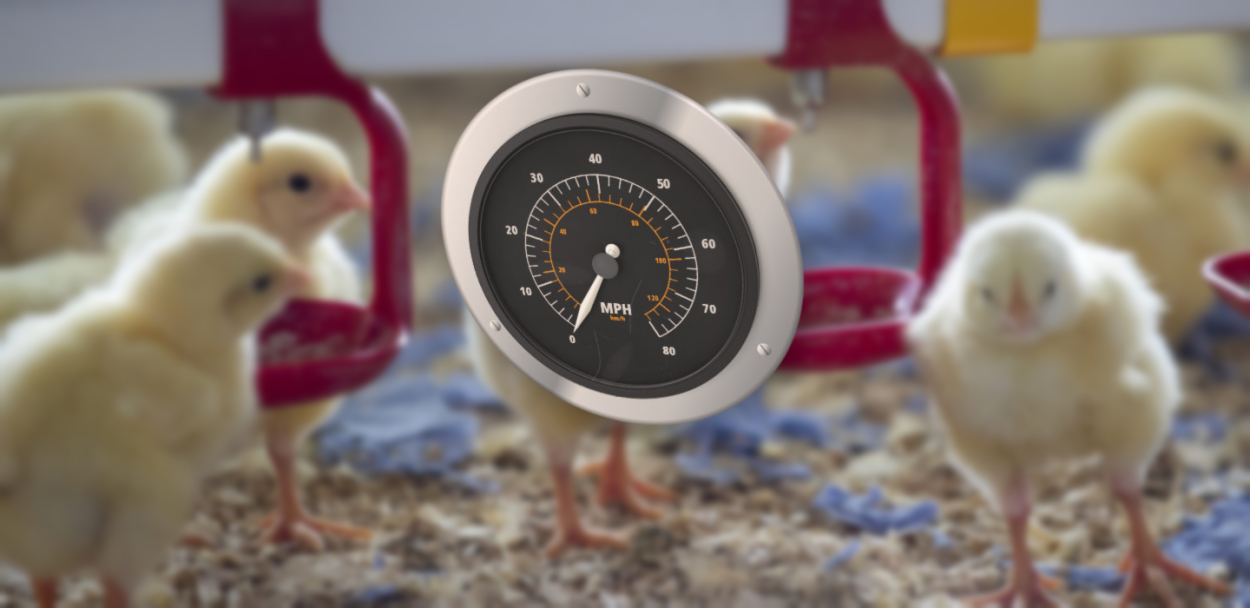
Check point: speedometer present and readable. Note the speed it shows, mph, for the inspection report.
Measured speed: 0 mph
